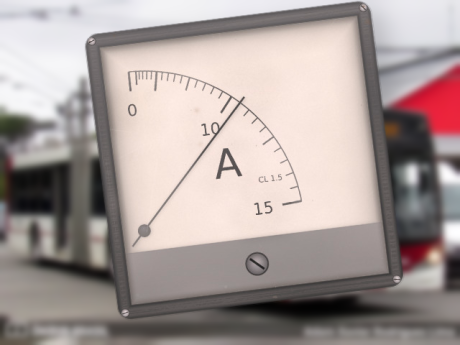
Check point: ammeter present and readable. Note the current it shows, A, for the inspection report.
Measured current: 10.5 A
